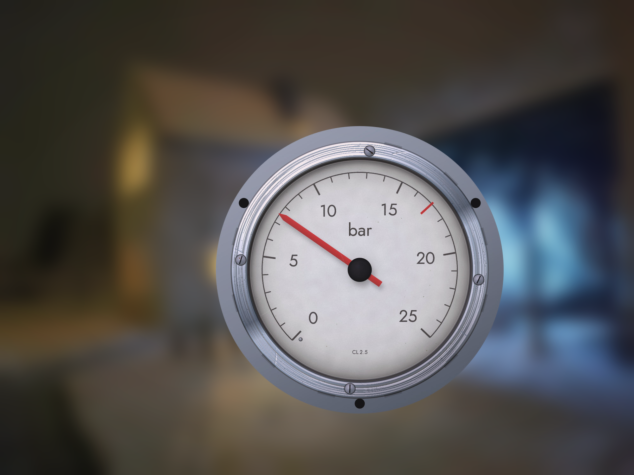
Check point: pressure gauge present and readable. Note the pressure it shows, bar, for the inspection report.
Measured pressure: 7.5 bar
